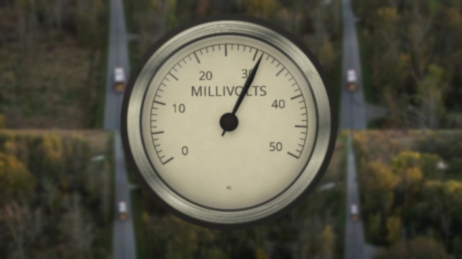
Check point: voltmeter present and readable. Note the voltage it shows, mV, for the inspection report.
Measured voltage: 31 mV
